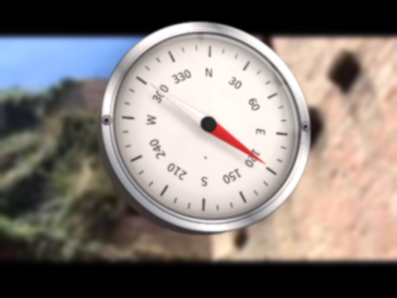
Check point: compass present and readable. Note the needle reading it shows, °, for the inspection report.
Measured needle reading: 120 °
